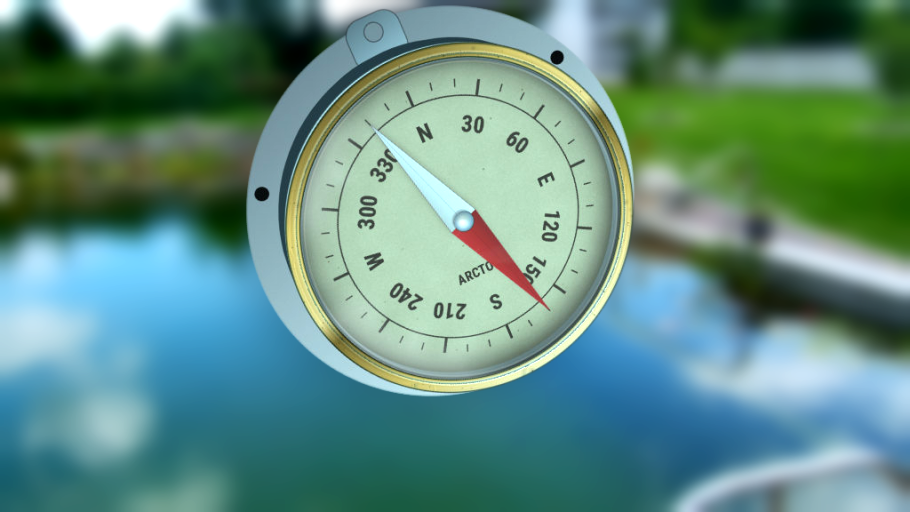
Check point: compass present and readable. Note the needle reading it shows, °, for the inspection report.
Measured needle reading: 160 °
